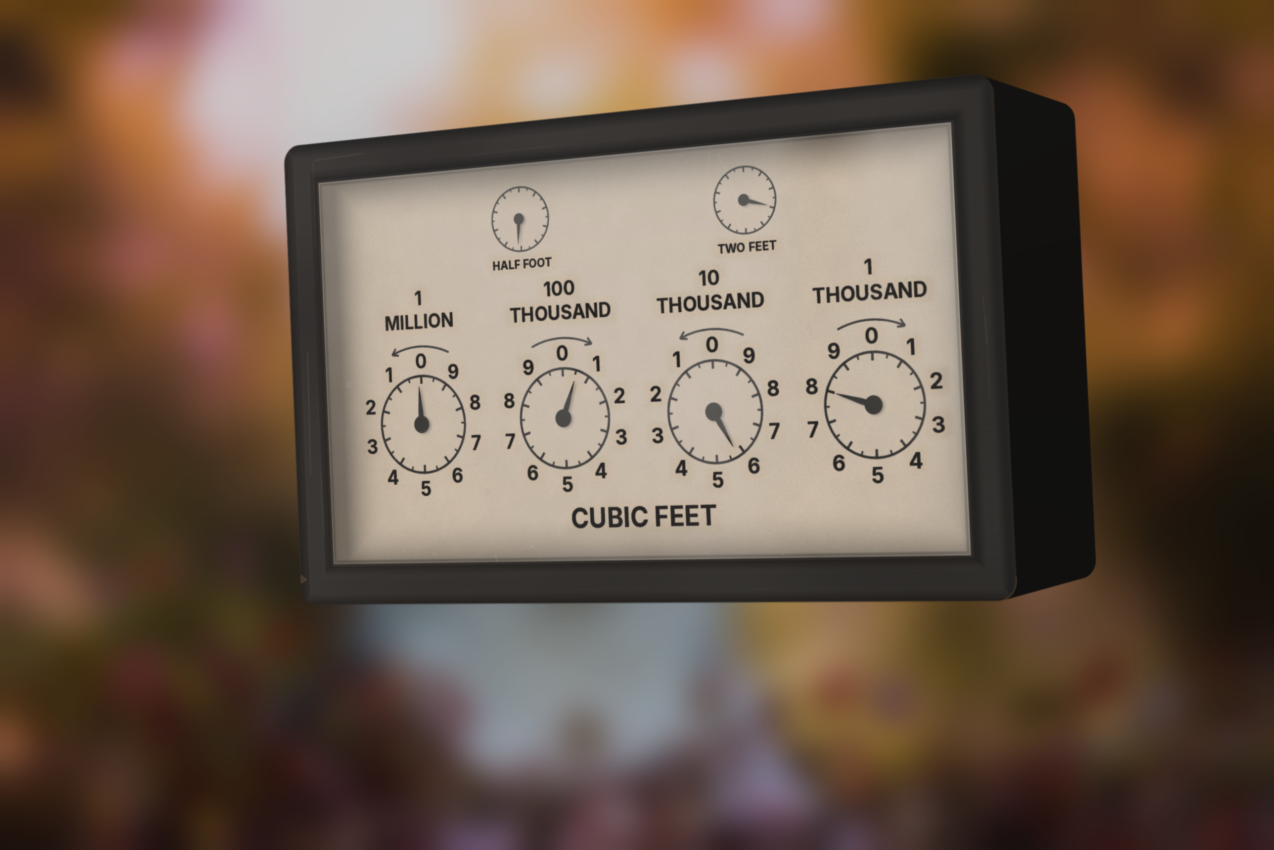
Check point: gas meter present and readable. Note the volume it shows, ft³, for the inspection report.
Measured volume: 5800 ft³
